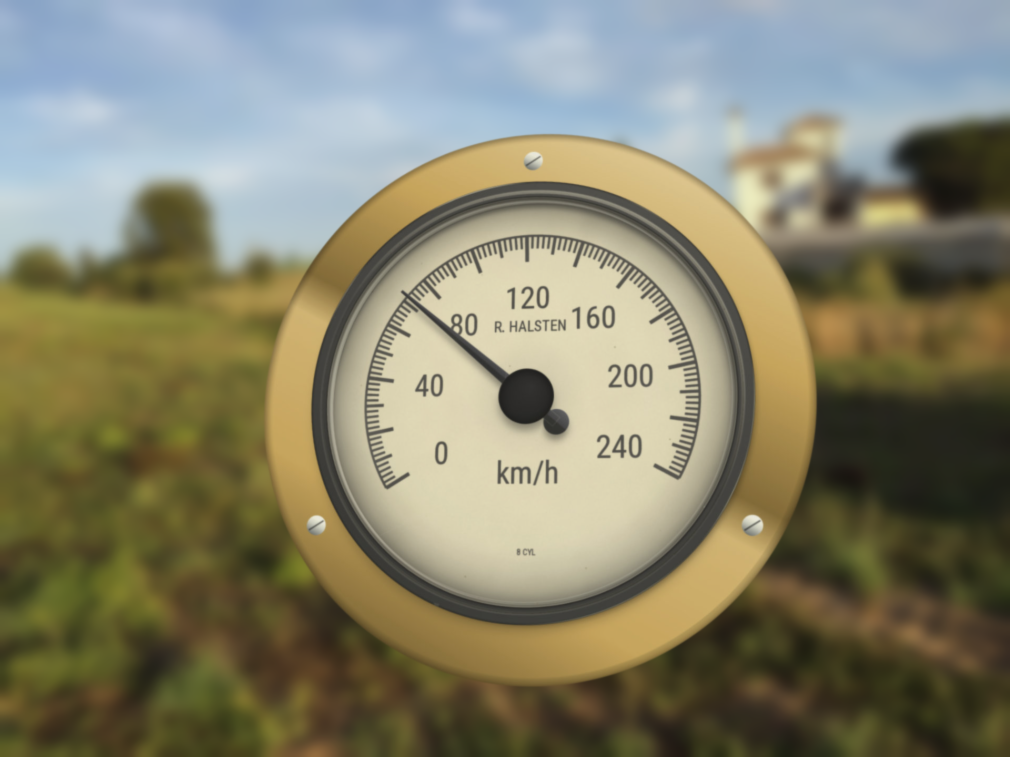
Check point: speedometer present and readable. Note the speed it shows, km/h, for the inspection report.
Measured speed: 72 km/h
